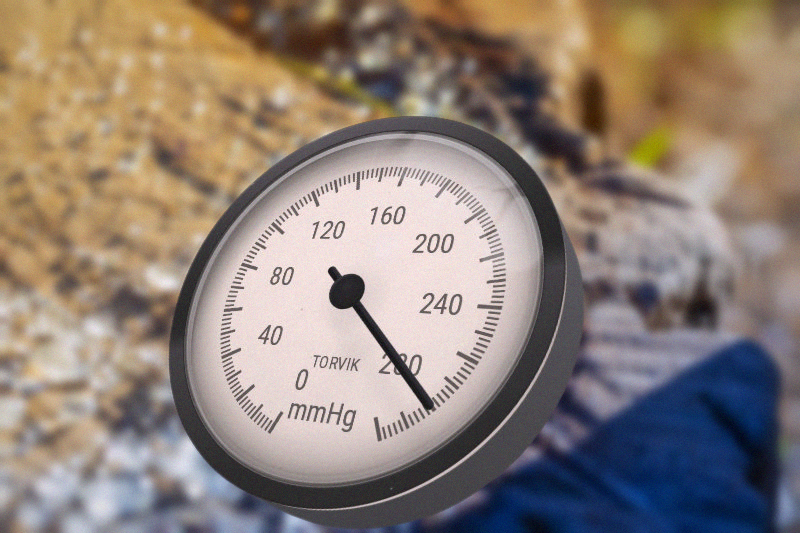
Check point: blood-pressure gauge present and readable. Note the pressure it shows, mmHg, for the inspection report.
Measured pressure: 280 mmHg
